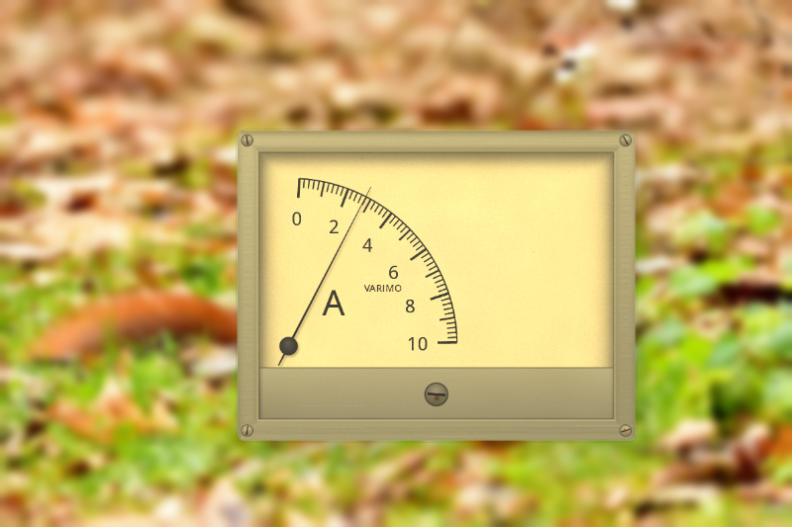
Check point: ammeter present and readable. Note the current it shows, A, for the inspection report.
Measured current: 2.8 A
